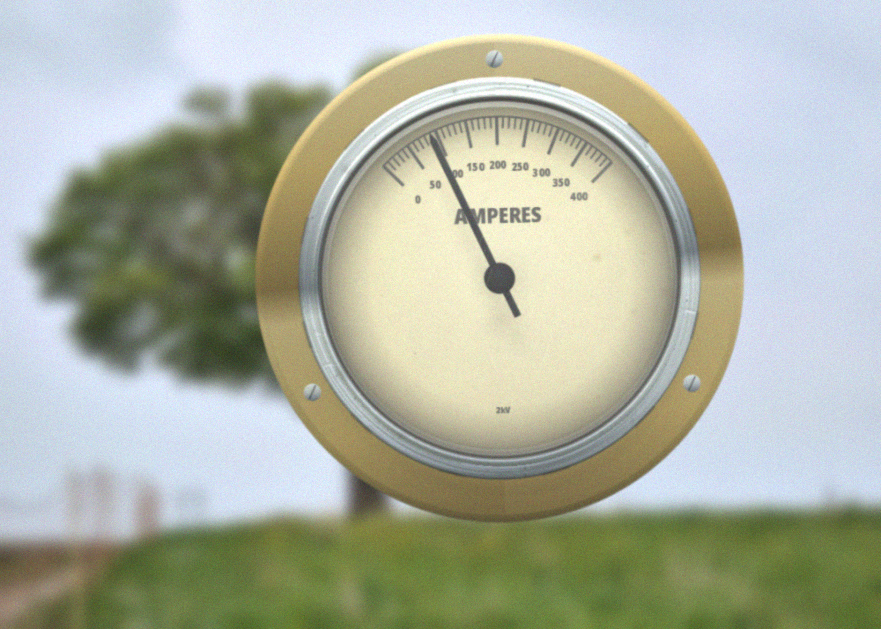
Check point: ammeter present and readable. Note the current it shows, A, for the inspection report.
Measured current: 90 A
